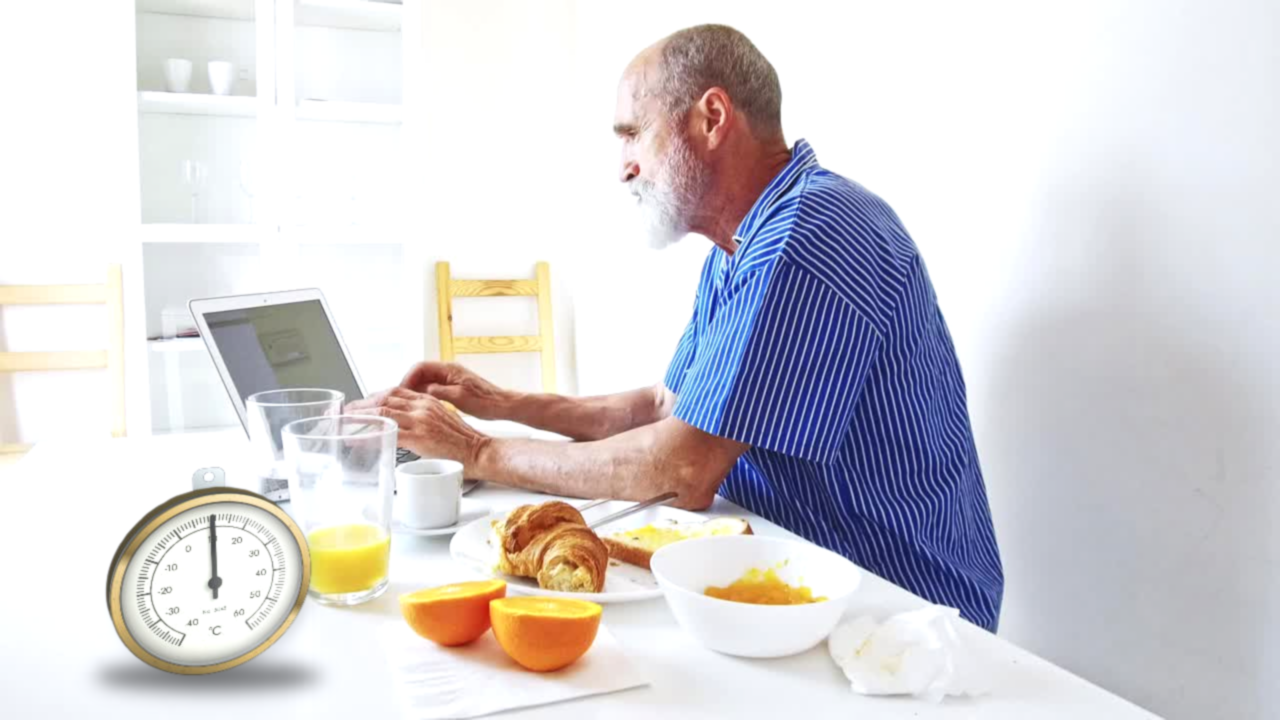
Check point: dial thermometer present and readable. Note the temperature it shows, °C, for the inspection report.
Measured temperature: 10 °C
